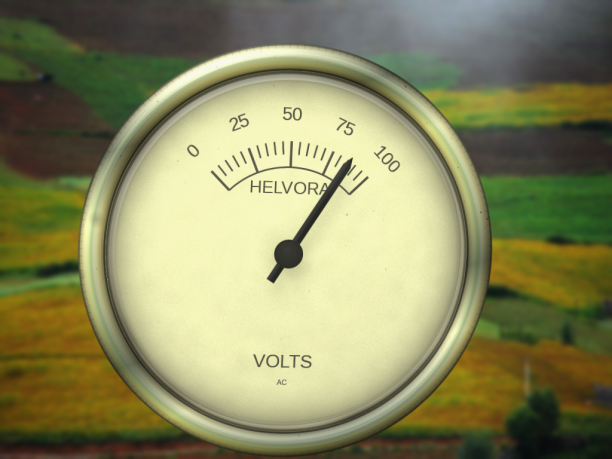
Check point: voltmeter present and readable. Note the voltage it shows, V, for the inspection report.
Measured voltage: 85 V
